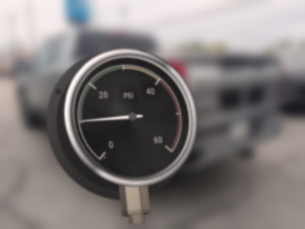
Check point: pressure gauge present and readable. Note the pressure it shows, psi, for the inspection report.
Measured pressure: 10 psi
